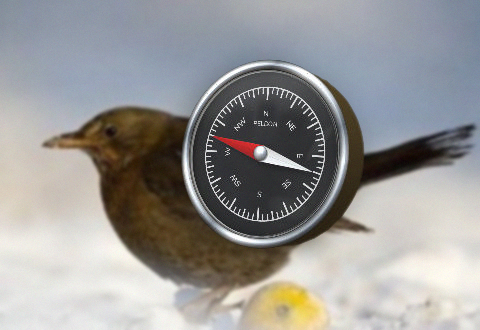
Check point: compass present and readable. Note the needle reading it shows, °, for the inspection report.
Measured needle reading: 285 °
